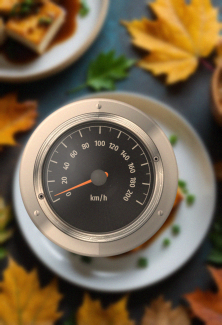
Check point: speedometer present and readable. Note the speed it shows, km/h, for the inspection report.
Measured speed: 5 km/h
